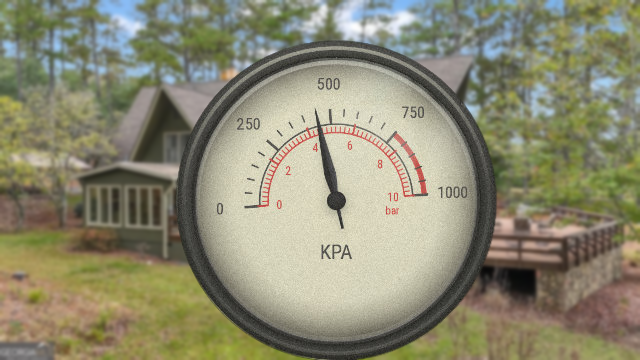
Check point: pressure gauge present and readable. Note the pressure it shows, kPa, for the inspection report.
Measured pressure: 450 kPa
